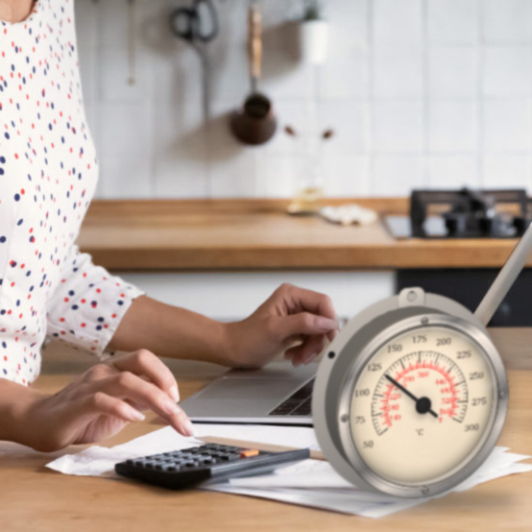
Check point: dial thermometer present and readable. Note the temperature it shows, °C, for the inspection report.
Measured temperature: 125 °C
